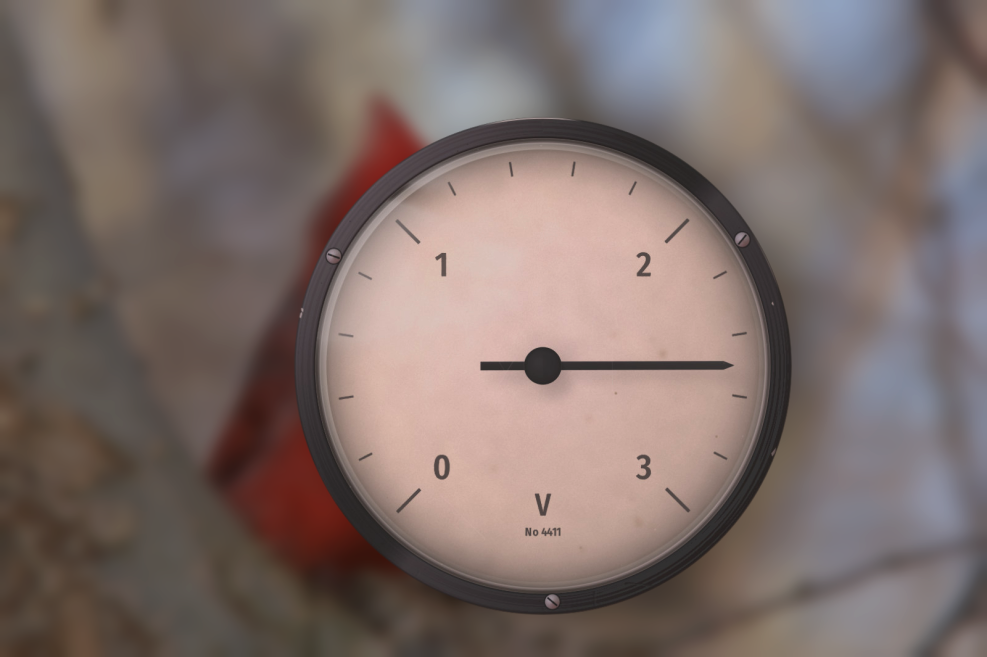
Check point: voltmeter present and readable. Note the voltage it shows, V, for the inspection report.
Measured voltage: 2.5 V
